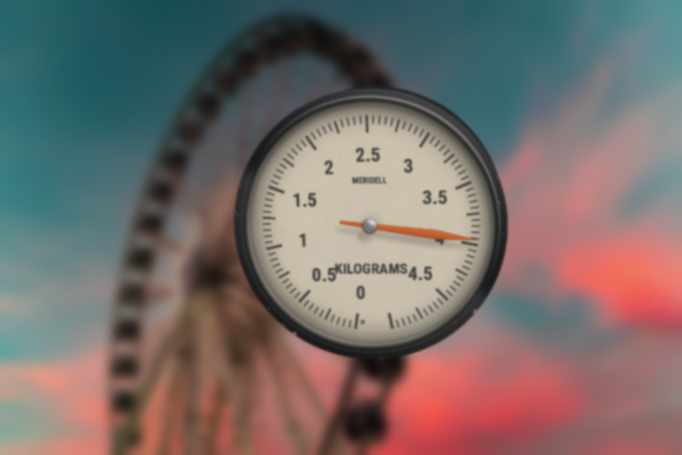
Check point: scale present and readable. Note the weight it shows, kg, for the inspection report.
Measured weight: 3.95 kg
